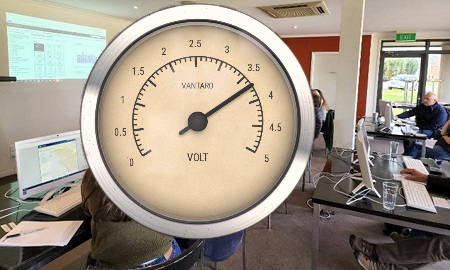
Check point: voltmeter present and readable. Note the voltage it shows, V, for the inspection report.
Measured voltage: 3.7 V
